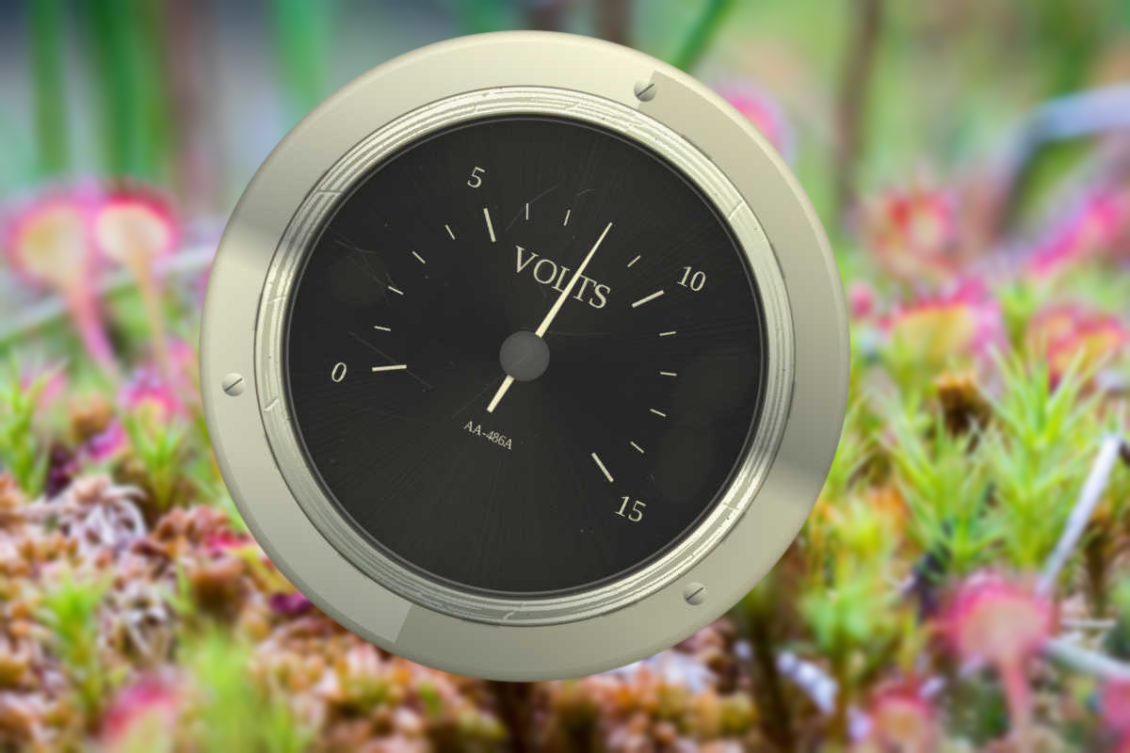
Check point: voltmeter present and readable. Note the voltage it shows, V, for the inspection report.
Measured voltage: 8 V
